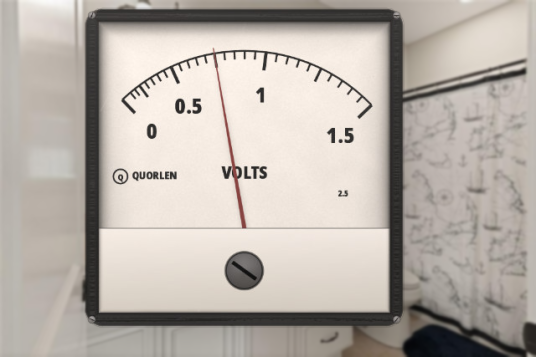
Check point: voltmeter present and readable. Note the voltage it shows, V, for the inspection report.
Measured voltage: 0.75 V
